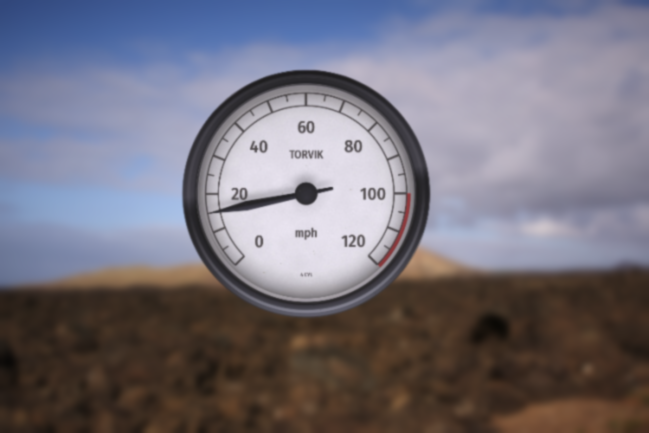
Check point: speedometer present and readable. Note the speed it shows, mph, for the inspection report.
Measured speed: 15 mph
